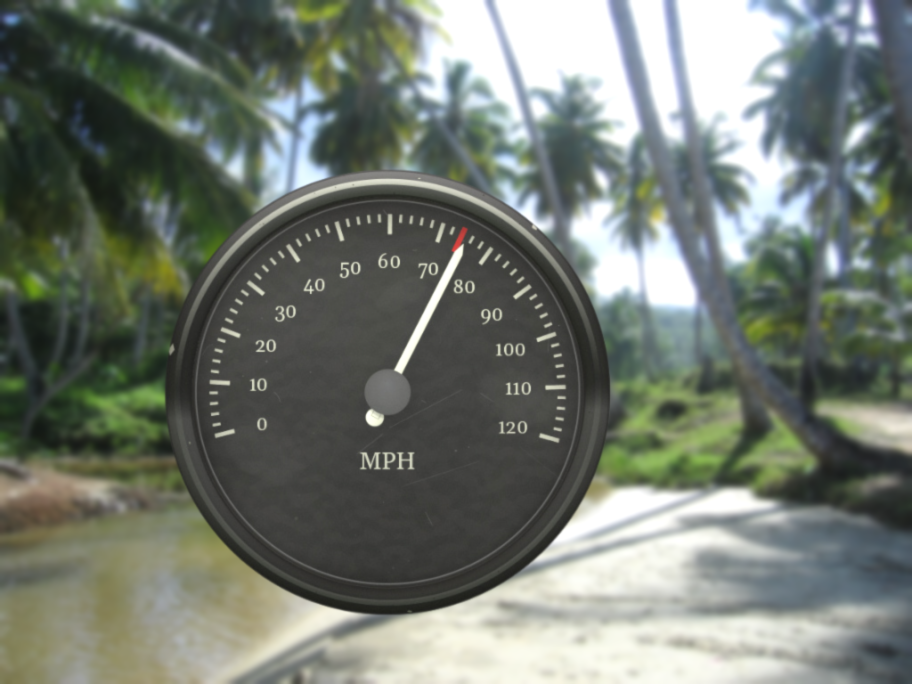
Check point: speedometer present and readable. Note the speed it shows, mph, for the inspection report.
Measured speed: 75 mph
